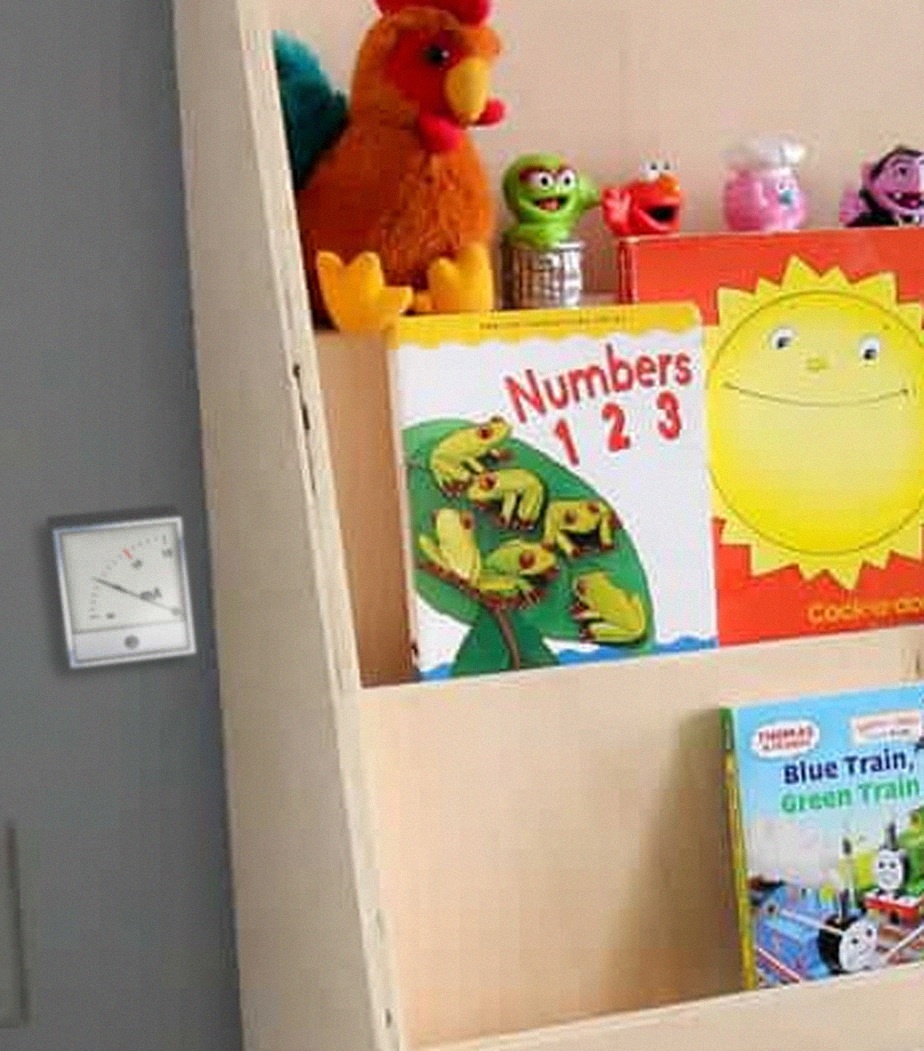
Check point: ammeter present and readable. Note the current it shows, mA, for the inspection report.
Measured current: 5 mA
